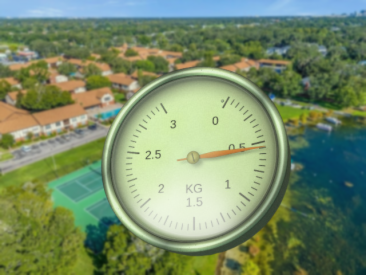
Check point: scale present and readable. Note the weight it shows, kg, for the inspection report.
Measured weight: 0.55 kg
